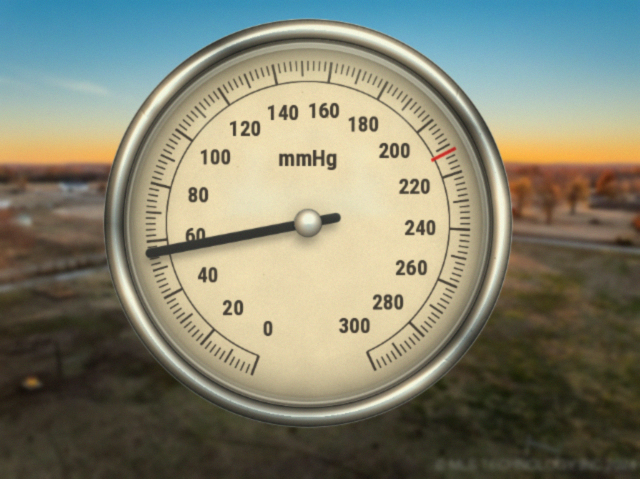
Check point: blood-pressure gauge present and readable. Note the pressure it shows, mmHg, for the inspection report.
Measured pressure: 56 mmHg
